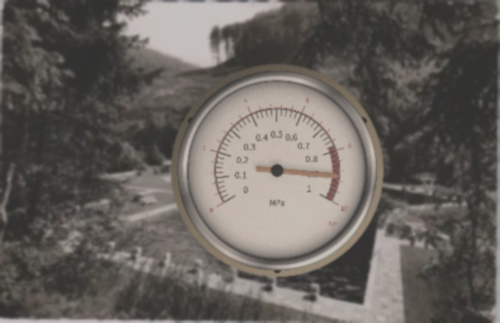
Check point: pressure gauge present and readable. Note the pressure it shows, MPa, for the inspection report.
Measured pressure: 0.9 MPa
